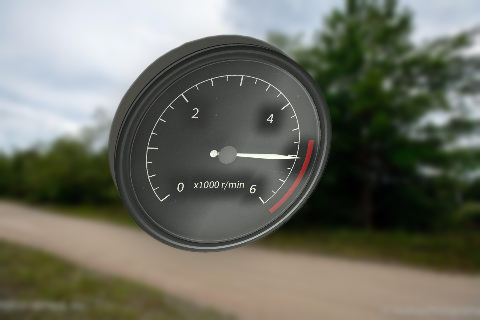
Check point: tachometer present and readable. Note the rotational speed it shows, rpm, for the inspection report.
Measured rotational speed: 5000 rpm
